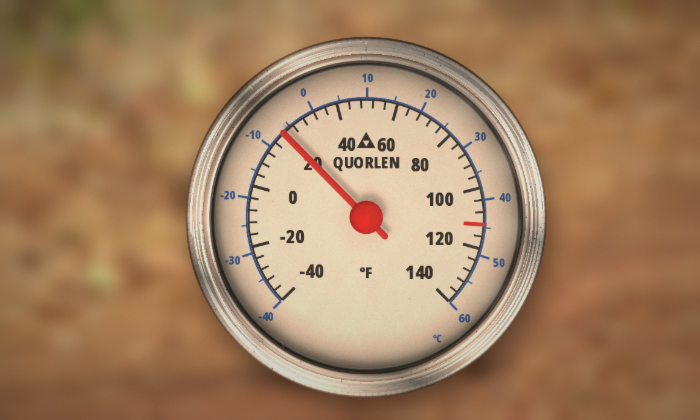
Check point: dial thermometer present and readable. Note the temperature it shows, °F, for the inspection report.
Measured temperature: 20 °F
